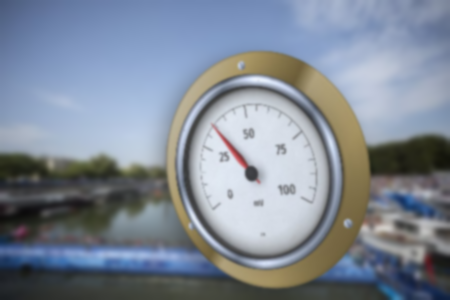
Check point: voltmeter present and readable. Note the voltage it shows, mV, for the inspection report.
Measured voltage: 35 mV
